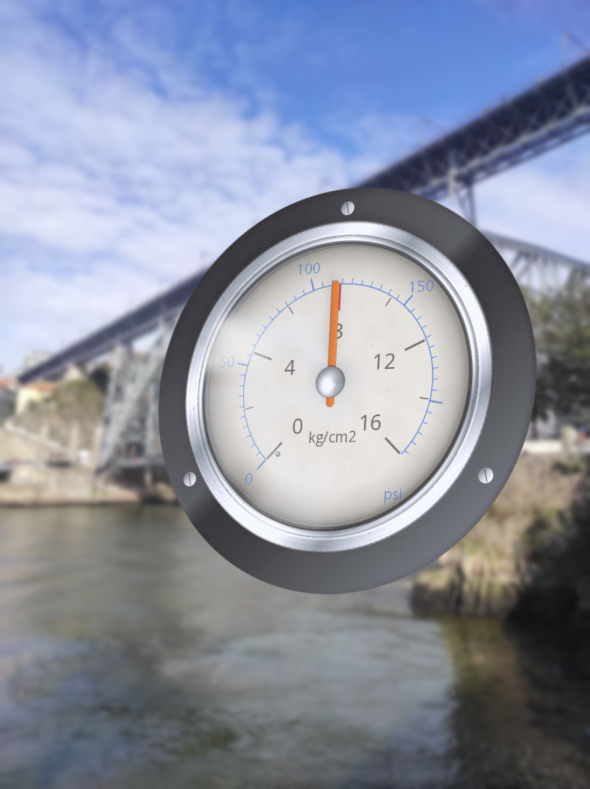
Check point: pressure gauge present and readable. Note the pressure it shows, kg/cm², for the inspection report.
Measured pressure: 8 kg/cm²
